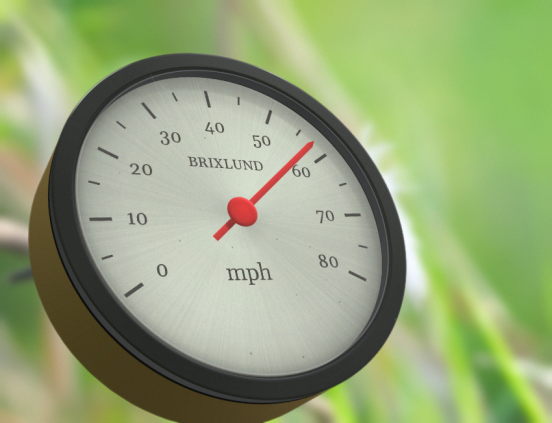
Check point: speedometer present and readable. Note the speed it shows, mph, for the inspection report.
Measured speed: 57.5 mph
